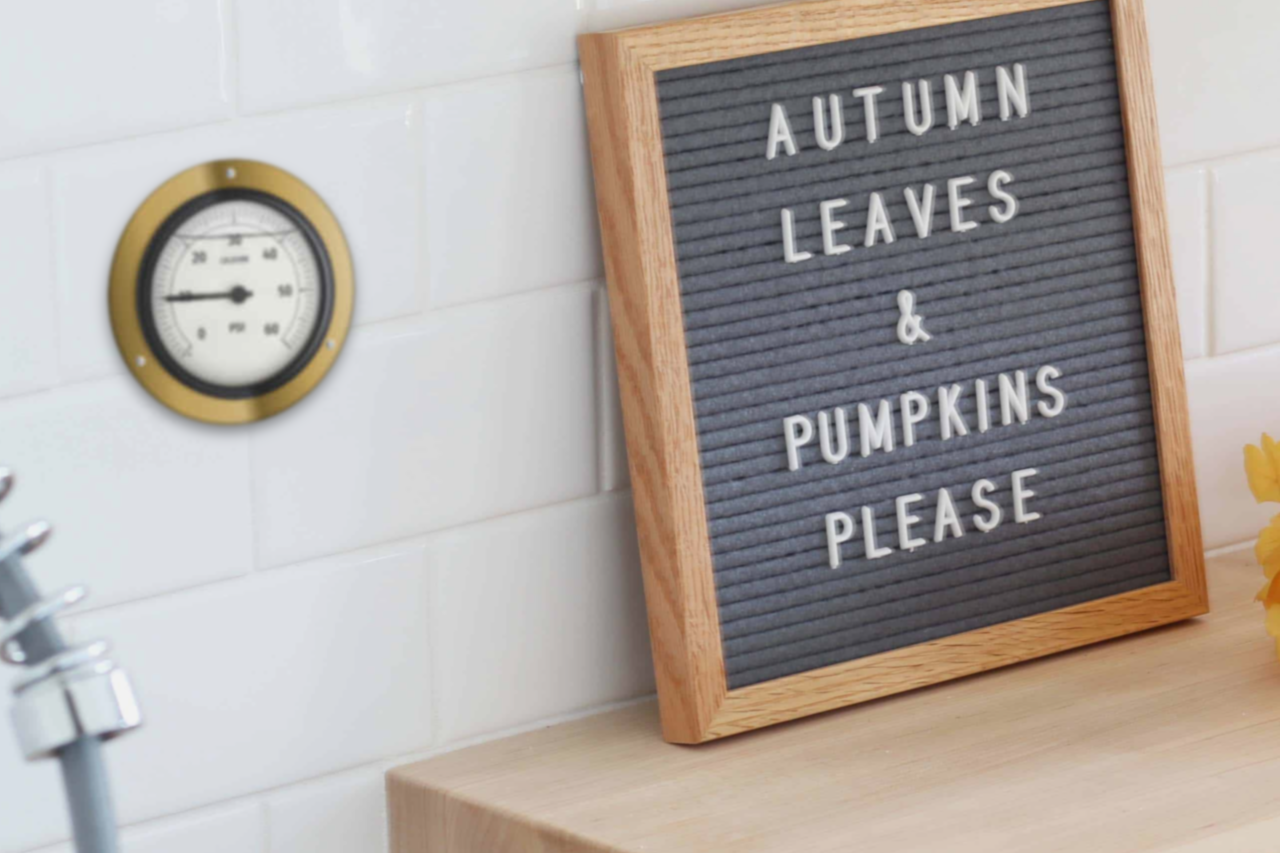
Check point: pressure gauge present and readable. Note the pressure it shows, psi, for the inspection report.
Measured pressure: 10 psi
